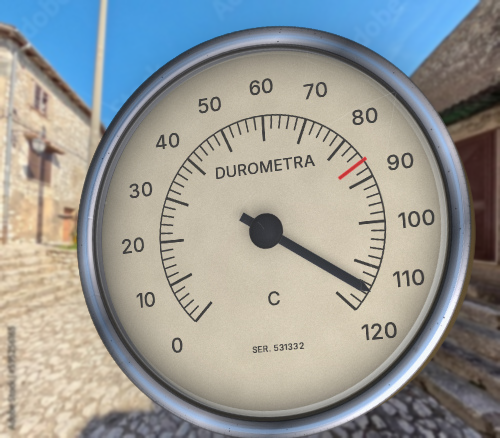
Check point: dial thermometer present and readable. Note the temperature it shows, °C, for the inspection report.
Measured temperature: 115 °C
